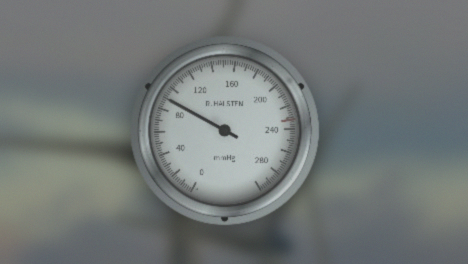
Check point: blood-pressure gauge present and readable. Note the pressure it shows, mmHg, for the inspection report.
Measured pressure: 90 mmHg
